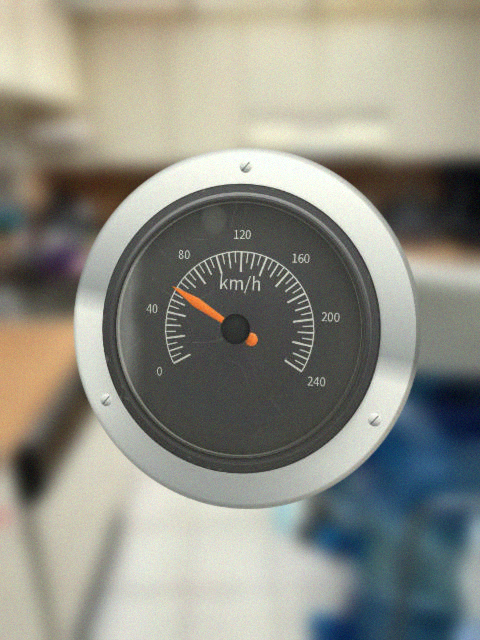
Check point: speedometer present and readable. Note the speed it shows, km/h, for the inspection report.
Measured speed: 60 km/h
